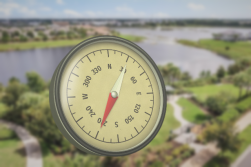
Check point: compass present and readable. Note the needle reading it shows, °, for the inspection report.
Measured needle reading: 210 °
